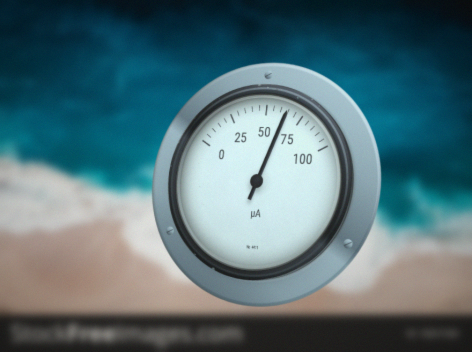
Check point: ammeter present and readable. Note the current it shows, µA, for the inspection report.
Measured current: 65 µA
